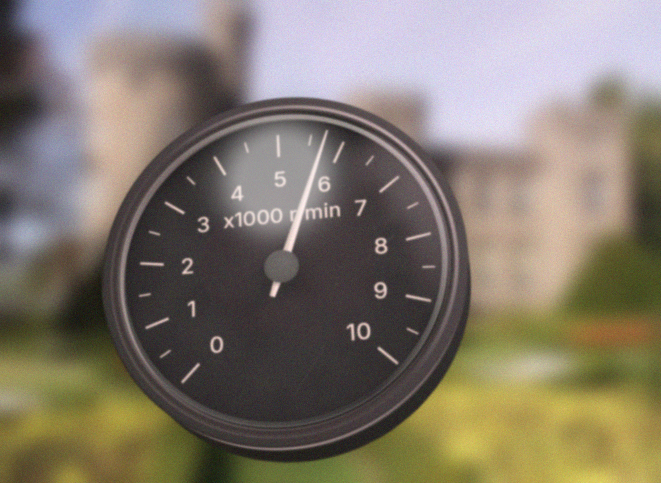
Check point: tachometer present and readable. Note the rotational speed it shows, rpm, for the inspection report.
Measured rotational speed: 5750 rpm
